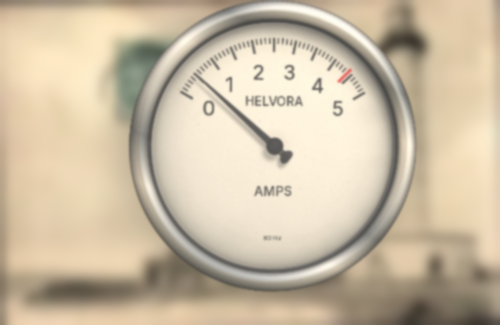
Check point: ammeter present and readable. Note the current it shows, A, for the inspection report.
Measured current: 0.5 A
